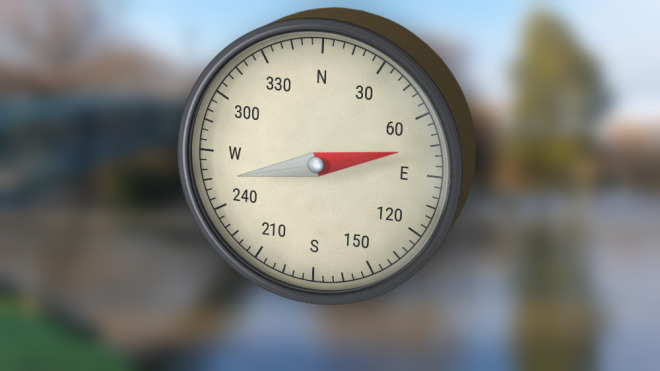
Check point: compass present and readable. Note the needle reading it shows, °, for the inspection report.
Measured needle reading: 75 °
